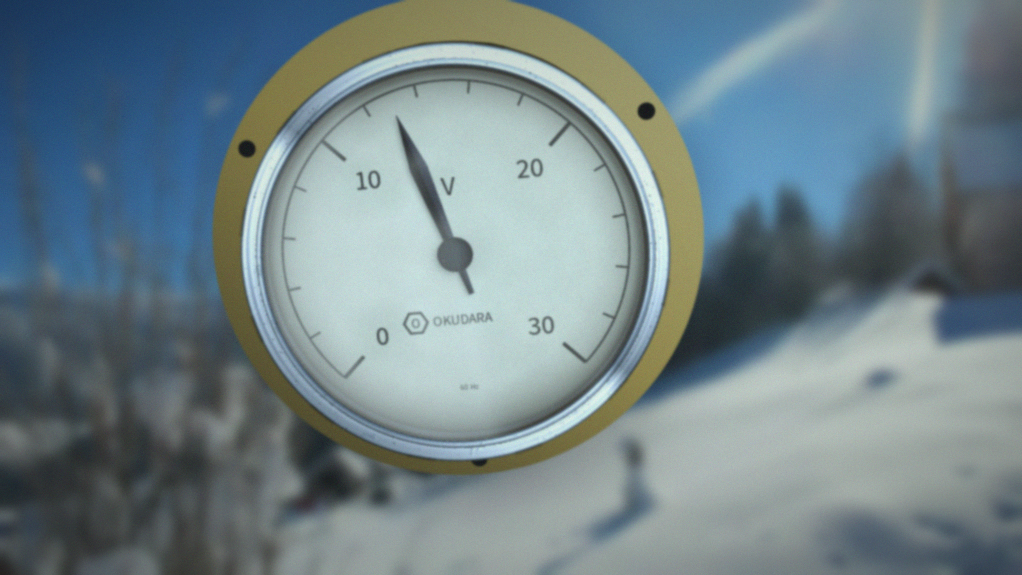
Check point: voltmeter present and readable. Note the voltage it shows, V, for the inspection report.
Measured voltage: 13 V
